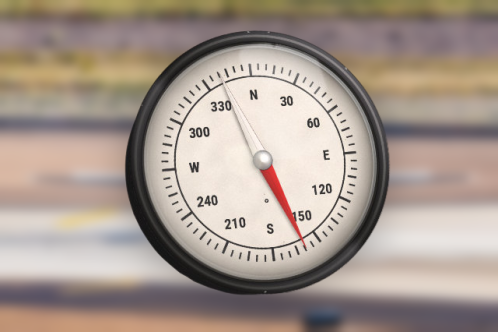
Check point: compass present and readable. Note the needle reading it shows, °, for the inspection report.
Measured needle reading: 160 °
